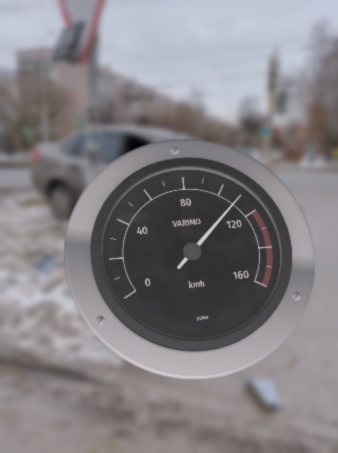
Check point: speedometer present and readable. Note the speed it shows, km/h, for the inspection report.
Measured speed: 110 km/h
